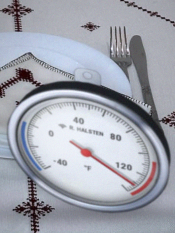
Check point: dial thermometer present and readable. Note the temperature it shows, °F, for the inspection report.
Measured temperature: 130 °F
